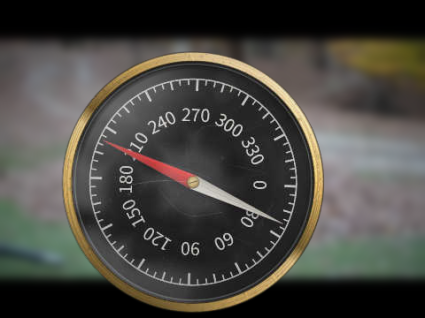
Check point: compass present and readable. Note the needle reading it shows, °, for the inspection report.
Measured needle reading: 202.5 °
